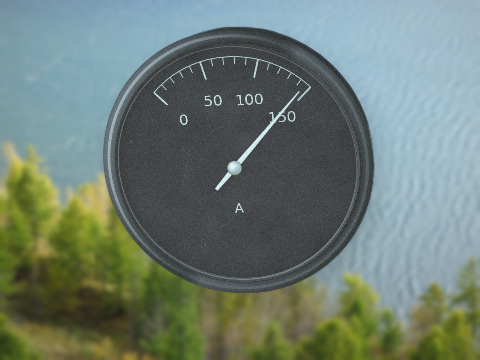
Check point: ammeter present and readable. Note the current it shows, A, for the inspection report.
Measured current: 145 A
